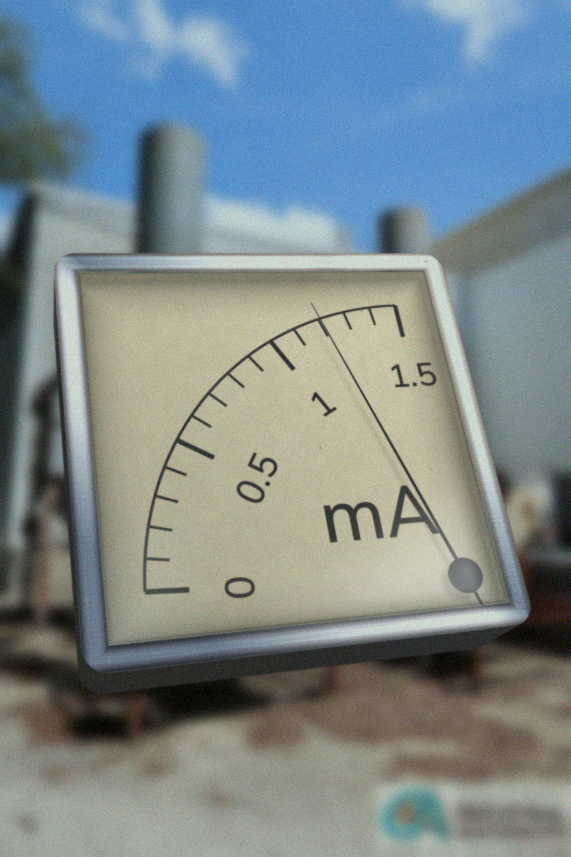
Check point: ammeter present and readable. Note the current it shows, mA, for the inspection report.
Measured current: 1.2 mA
